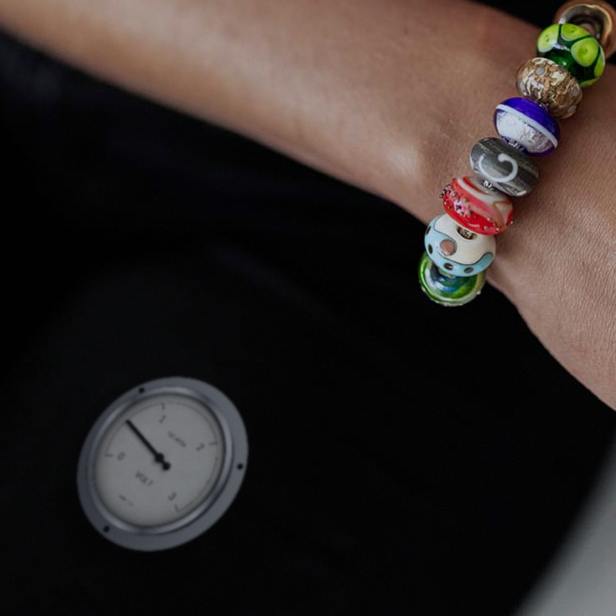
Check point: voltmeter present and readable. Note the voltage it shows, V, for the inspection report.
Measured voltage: 0.5 V
